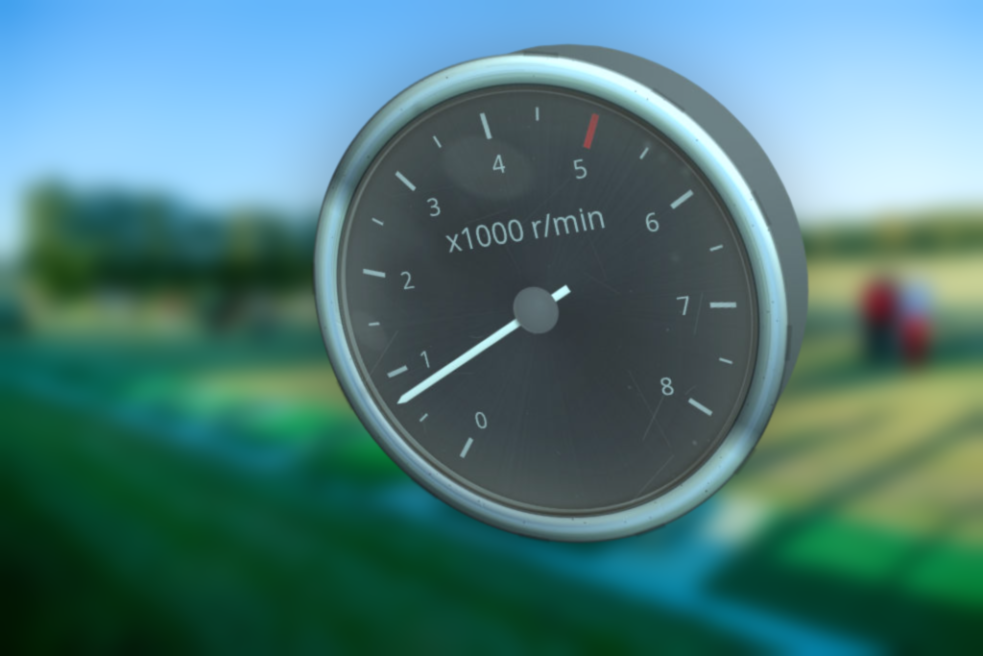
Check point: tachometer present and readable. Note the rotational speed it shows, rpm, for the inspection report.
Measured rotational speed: 750 rpm
